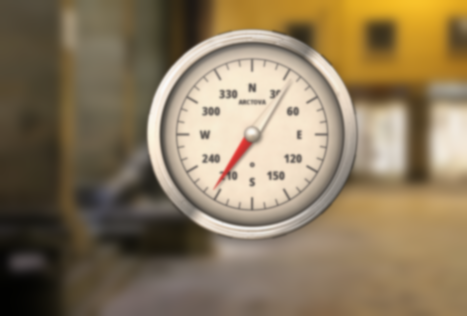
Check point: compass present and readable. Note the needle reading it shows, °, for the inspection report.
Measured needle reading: 215 °
